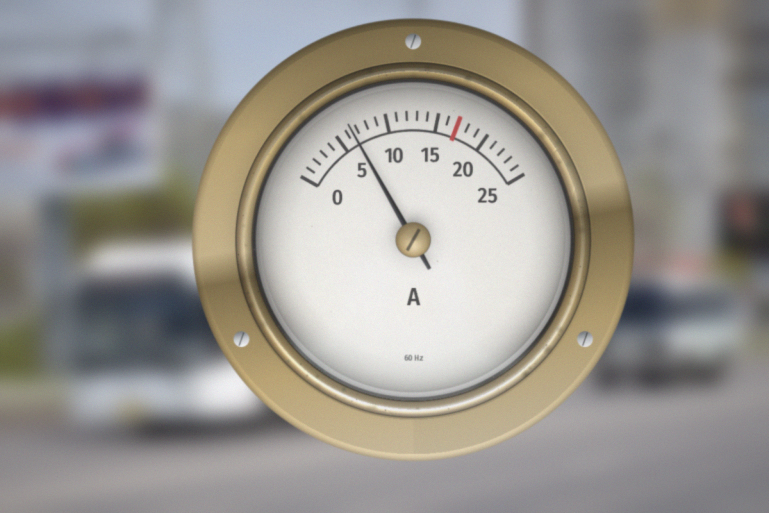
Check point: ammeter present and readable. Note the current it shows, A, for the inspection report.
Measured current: 6.5 A
